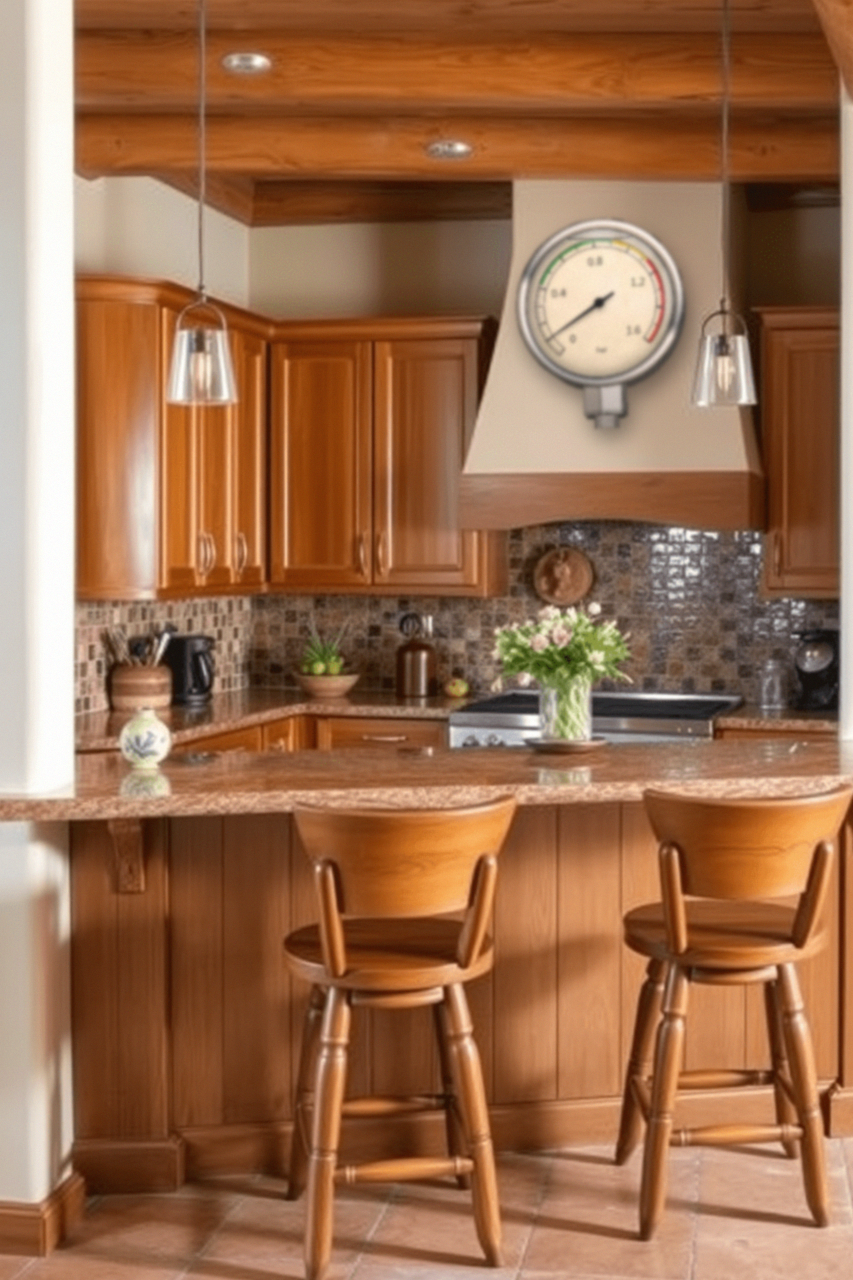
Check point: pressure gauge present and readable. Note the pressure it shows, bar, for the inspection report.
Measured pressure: 0.1 bar
